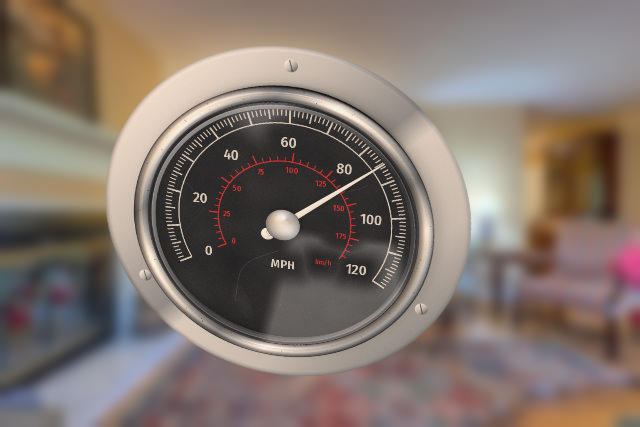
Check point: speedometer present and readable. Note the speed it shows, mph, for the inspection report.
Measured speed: 85 mph
